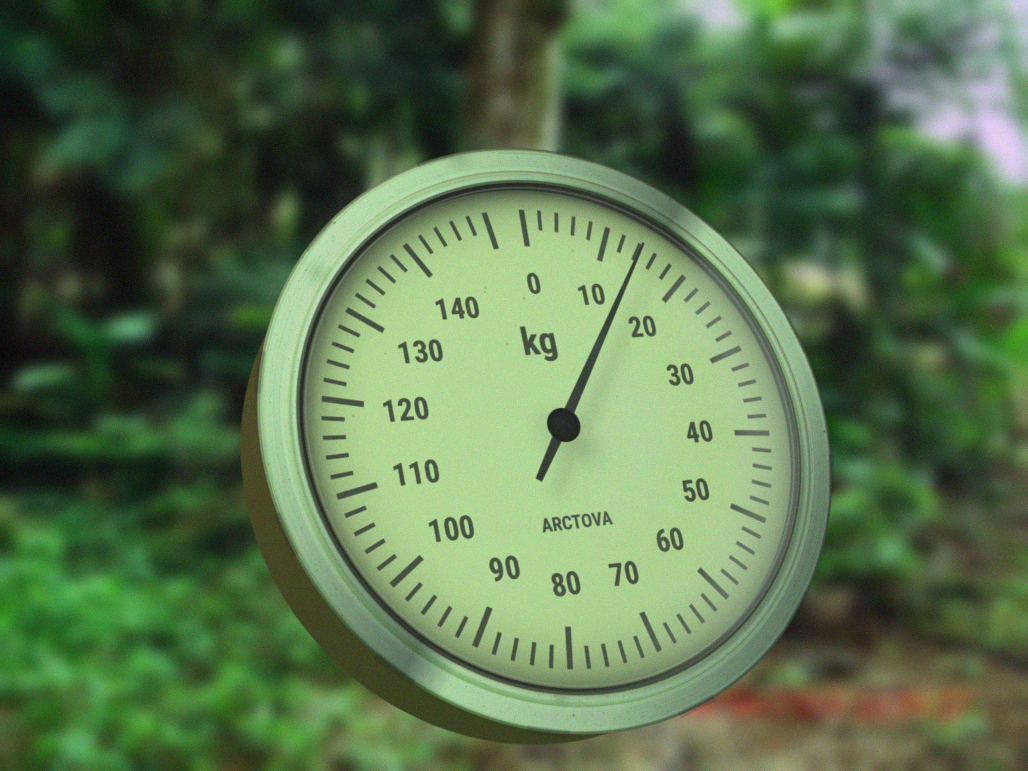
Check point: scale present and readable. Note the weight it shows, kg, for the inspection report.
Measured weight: 14 kg
